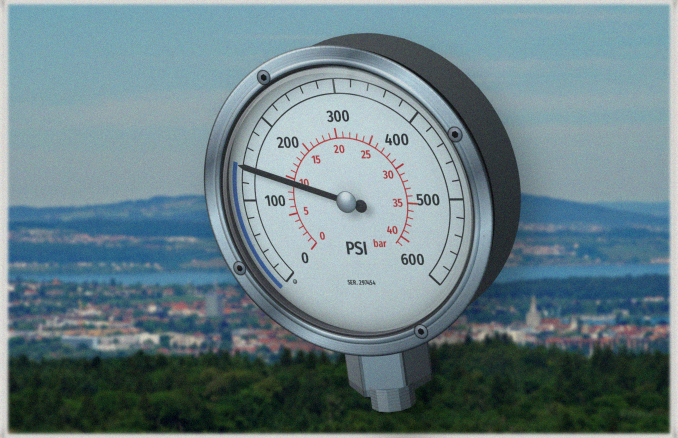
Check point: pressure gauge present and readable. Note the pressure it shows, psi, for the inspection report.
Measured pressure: 140 psi
